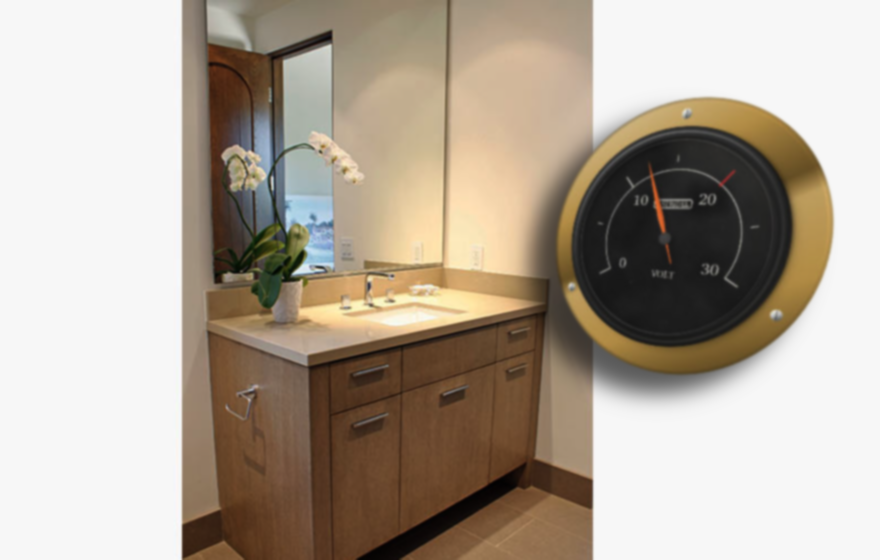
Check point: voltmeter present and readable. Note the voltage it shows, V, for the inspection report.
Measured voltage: 12.5 V
